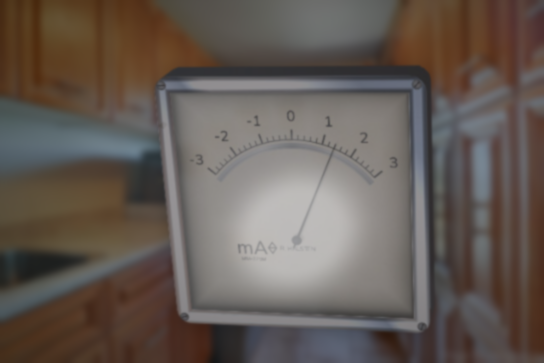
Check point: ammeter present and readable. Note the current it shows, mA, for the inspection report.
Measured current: 1.4 mA
